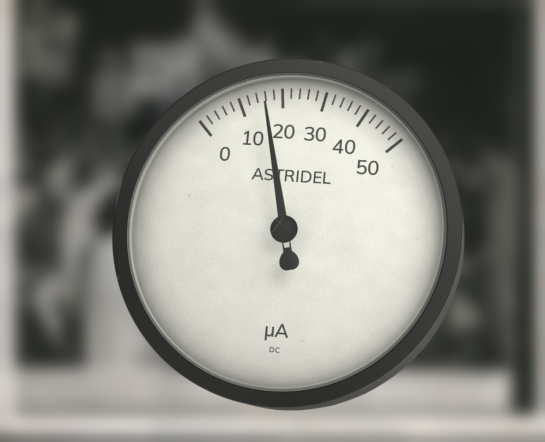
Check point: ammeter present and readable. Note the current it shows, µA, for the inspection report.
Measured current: 16 µA
